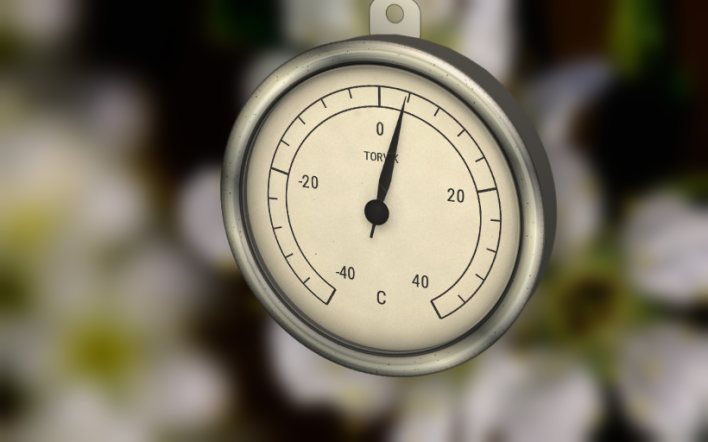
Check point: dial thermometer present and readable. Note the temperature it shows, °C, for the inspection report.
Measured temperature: 4 °C
